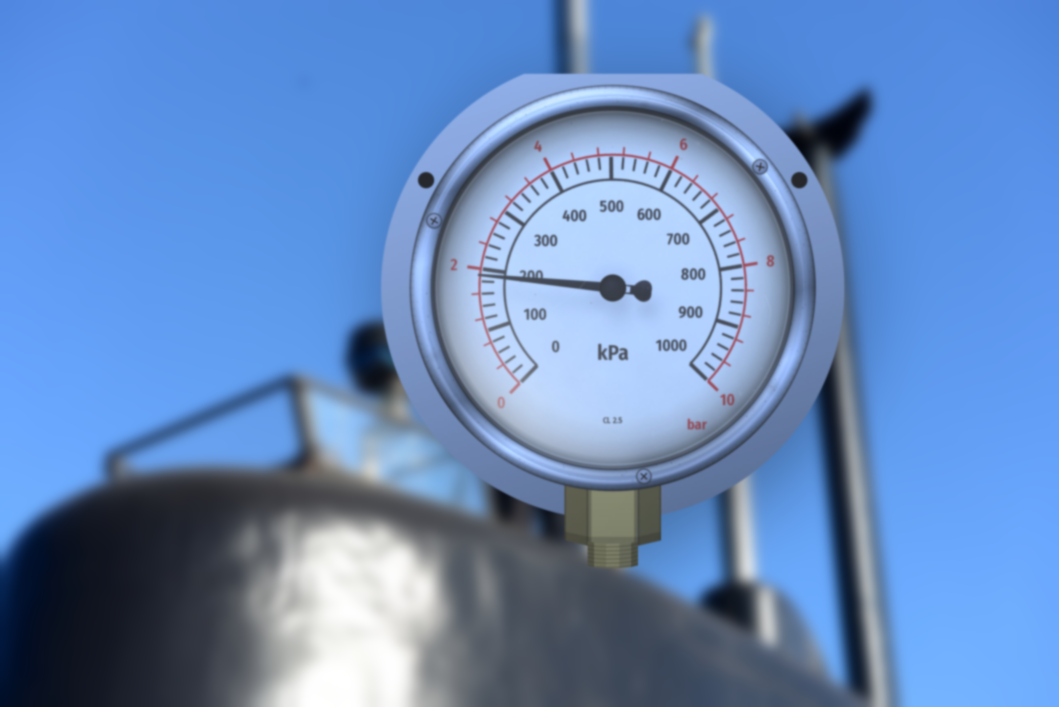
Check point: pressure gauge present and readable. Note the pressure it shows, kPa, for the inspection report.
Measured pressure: 190 kPa
